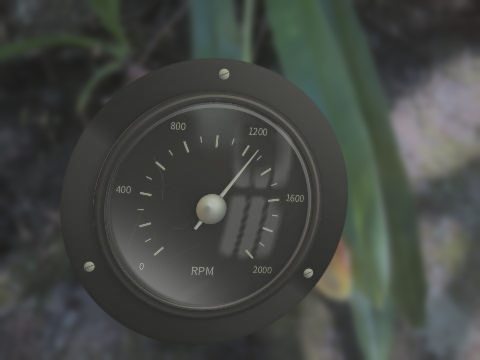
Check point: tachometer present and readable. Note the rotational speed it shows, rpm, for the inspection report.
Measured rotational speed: 1250 rpm
